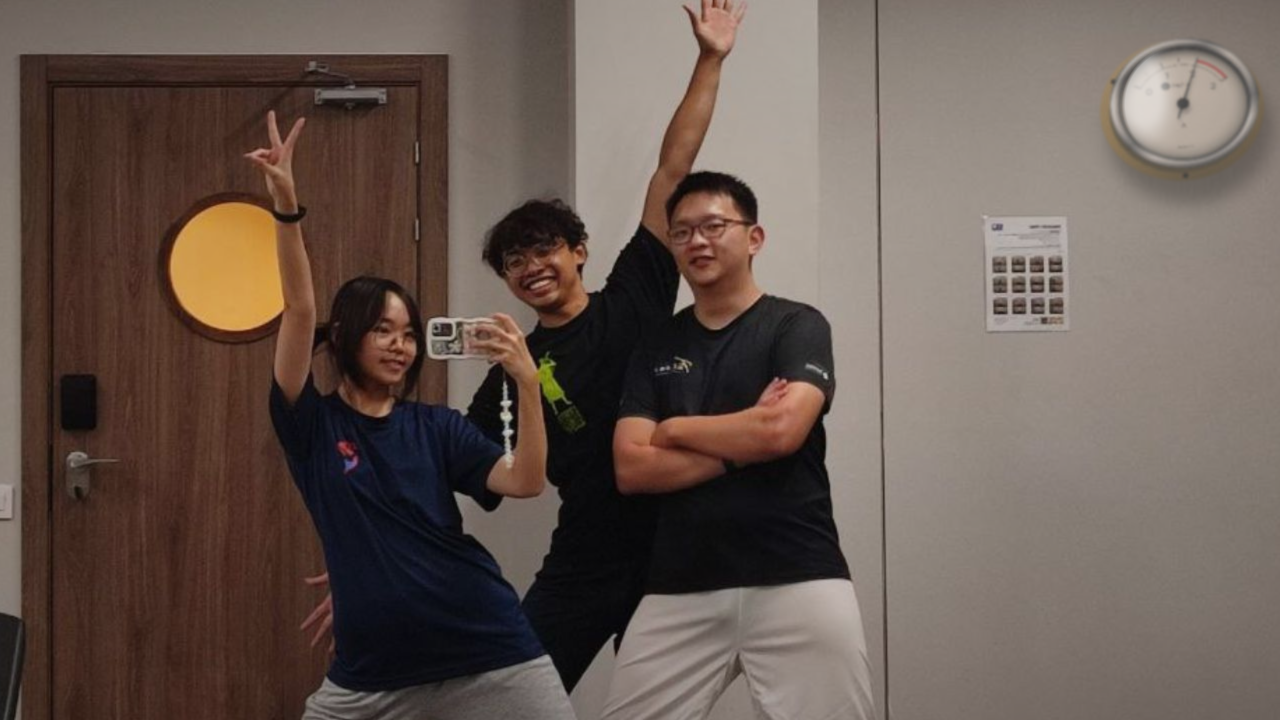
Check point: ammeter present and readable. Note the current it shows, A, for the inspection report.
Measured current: 2 A
